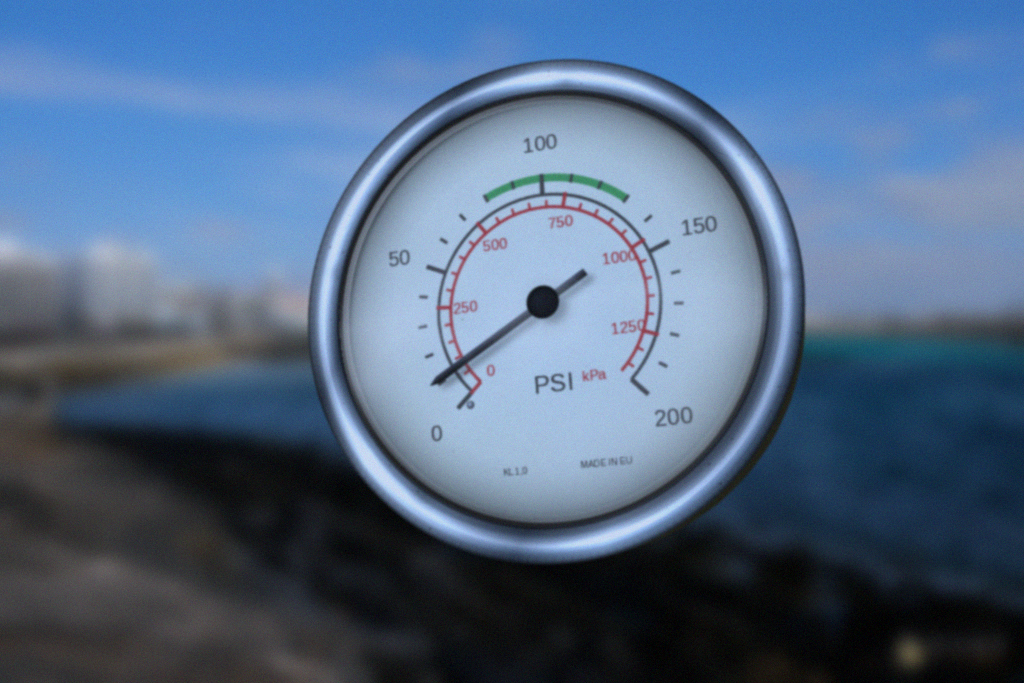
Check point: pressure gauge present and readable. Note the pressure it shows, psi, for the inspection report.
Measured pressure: 10 psi
